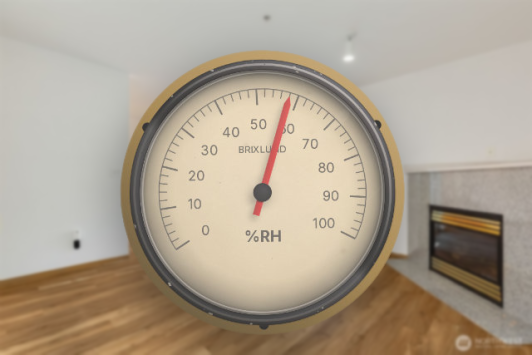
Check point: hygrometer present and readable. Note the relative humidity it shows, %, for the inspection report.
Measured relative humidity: 58 %
